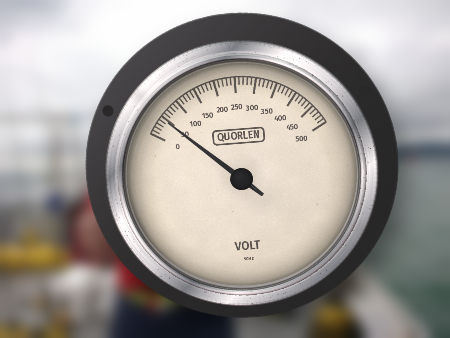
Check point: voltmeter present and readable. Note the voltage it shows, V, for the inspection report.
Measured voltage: 50 V
